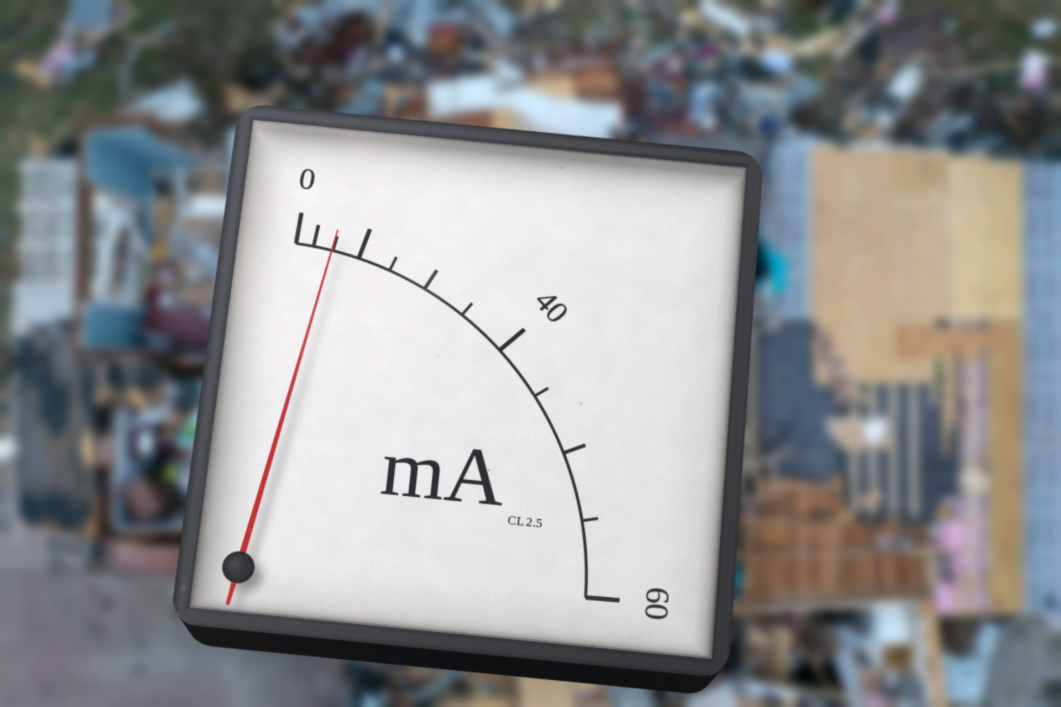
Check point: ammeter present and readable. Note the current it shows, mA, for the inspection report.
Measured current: 15 mA
